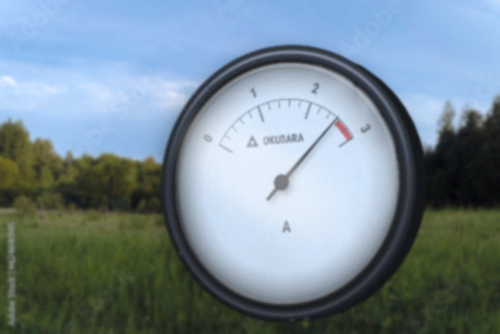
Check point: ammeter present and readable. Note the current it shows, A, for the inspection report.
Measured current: 2.6 A
